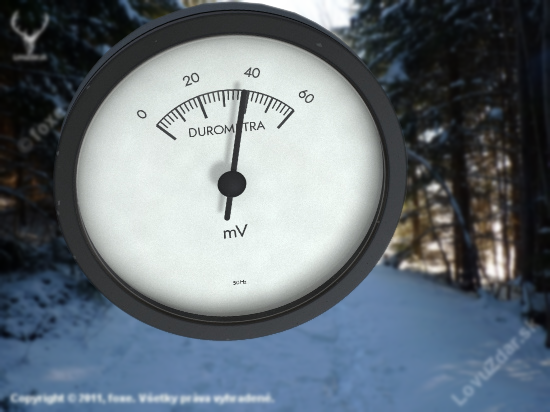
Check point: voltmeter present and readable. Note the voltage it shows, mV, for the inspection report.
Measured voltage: 38 mV
